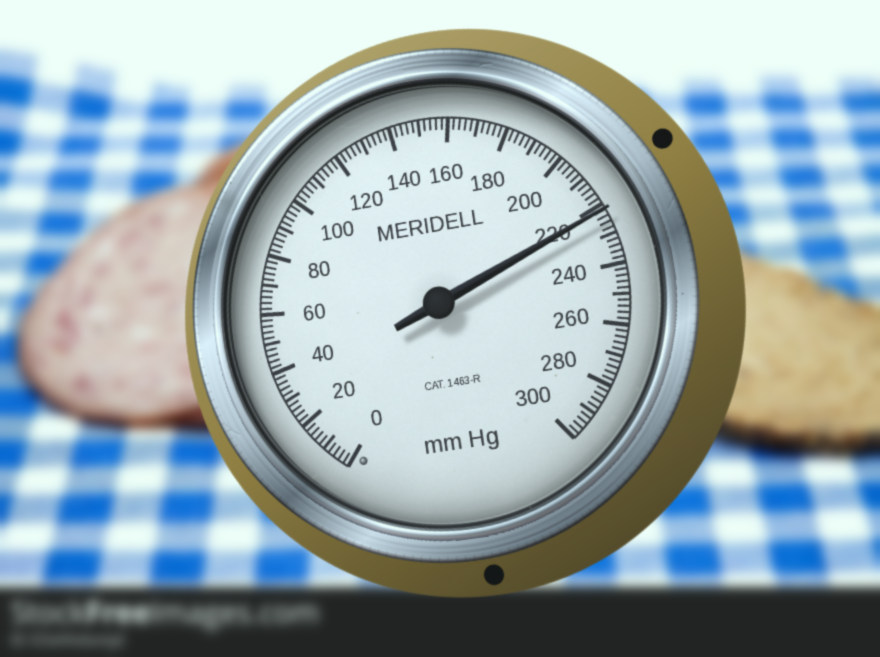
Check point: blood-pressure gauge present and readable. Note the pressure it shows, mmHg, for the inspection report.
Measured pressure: 222 mmHg
